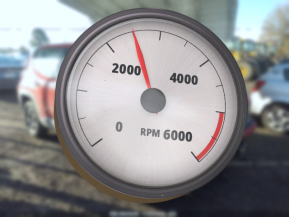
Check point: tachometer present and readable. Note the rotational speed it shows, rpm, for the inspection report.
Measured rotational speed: 2500 rpm
